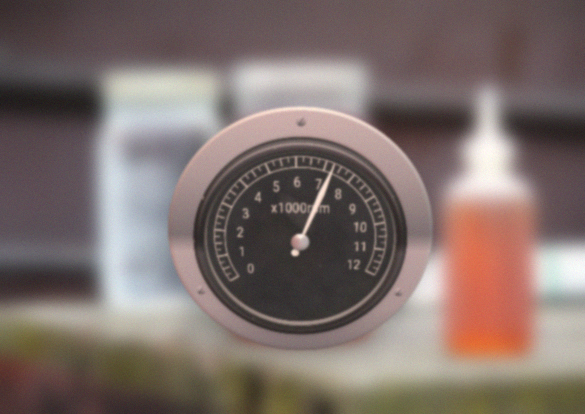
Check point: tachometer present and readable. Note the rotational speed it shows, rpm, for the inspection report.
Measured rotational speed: 7250 rpm
